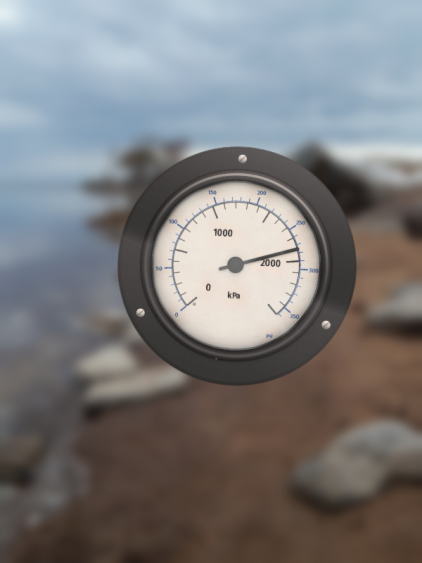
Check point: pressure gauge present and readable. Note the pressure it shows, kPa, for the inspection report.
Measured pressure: 1900 kPa
